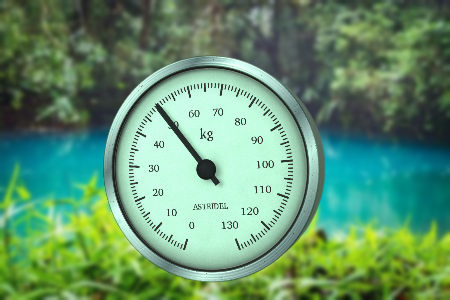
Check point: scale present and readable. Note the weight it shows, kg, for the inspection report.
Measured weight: 50 kg
